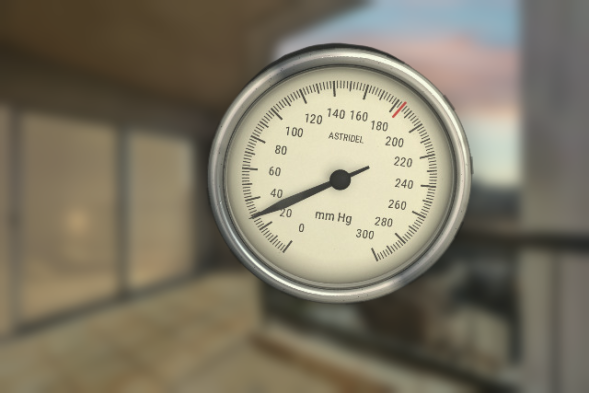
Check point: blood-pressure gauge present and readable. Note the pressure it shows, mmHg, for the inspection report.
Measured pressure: 30 mmHg
